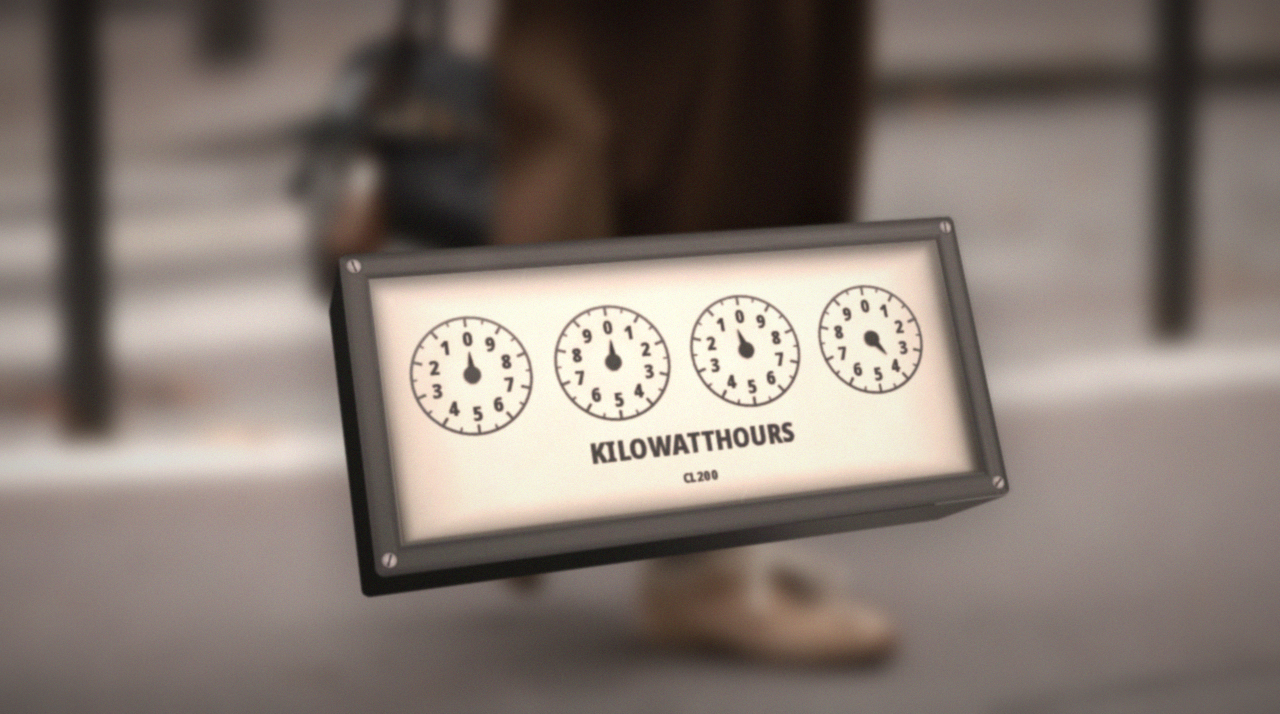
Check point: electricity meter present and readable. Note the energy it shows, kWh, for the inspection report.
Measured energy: 4 kWh
